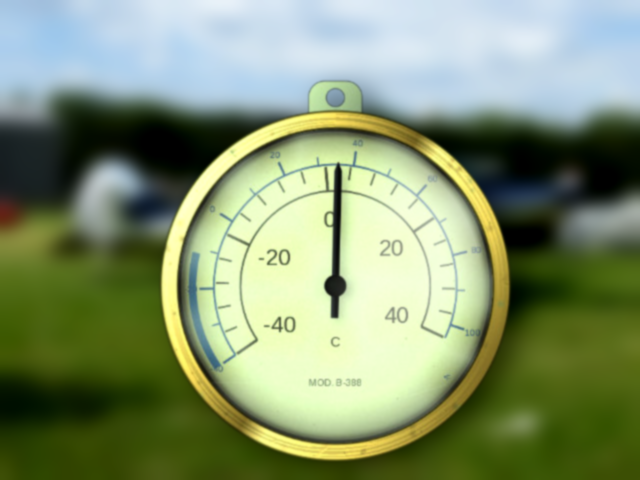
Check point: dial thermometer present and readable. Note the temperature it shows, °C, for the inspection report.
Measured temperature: 2 °C
